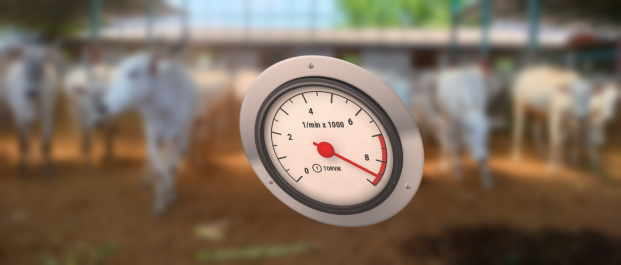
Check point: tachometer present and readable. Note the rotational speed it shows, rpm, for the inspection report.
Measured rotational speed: 8500 rpm
